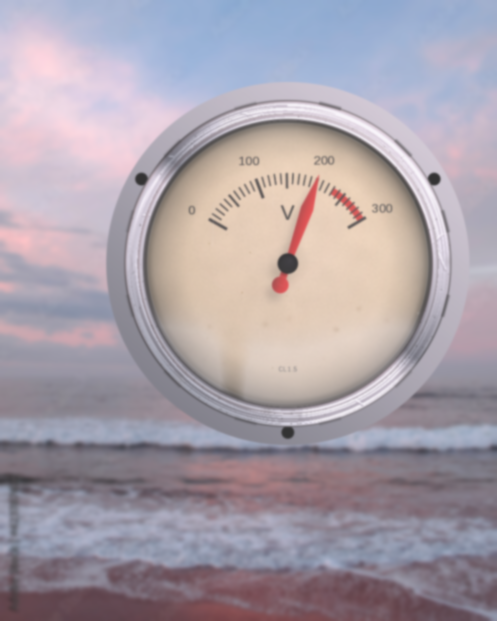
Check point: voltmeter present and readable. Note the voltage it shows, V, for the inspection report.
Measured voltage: 200 V
